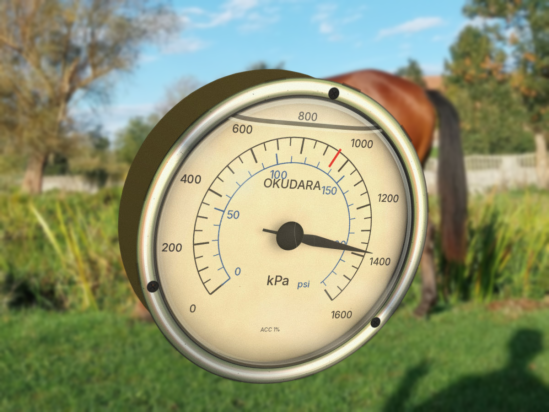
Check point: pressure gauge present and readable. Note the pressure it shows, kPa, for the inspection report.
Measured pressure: 1375 kPa
